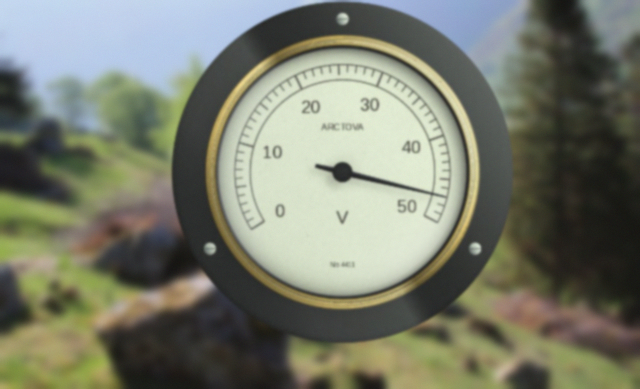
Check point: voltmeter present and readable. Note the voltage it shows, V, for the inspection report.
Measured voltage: 47 V
